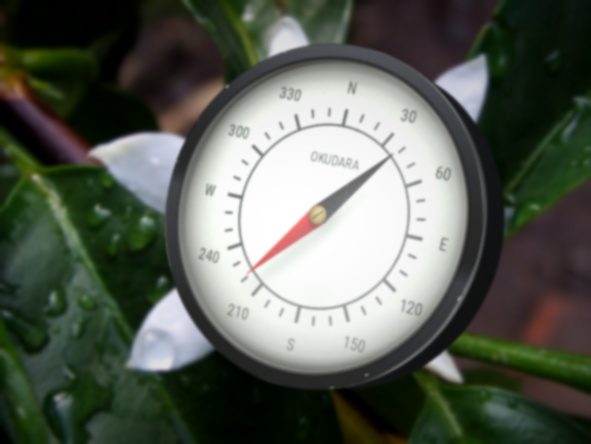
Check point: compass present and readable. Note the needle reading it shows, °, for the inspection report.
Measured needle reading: 220 °
